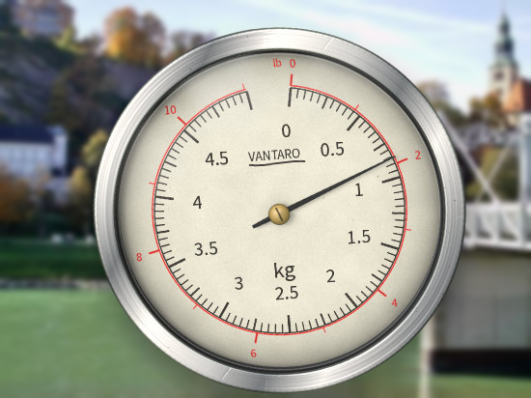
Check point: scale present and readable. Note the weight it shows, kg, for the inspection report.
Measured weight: 0.85 kg
